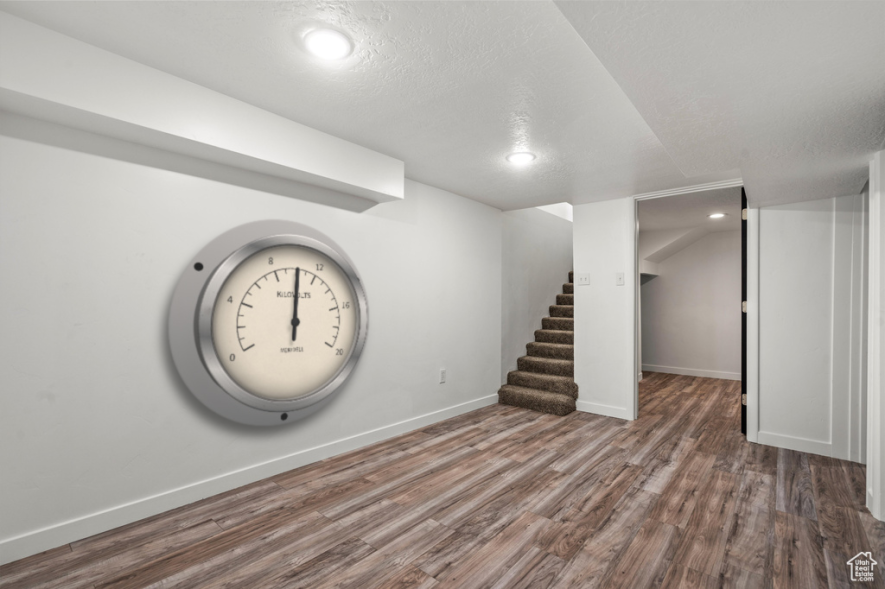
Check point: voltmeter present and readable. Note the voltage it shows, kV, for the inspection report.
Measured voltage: 10 kV
